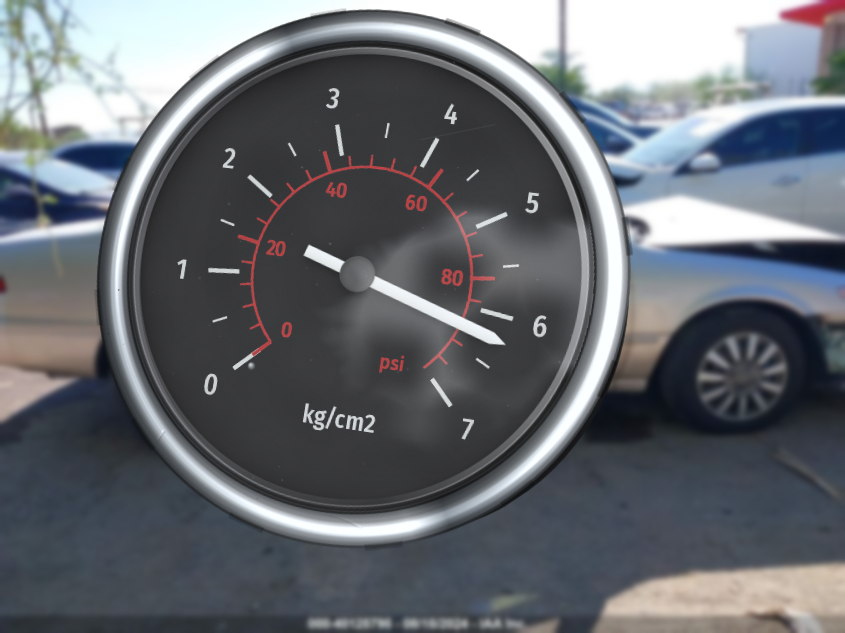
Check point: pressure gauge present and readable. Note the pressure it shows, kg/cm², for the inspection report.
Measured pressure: 6.25 kg/cm²
